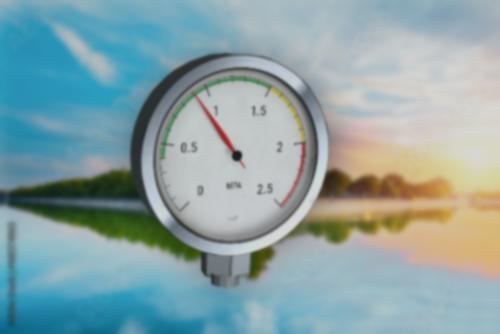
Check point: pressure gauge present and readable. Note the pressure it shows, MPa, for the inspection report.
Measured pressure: 0.9 MPa
